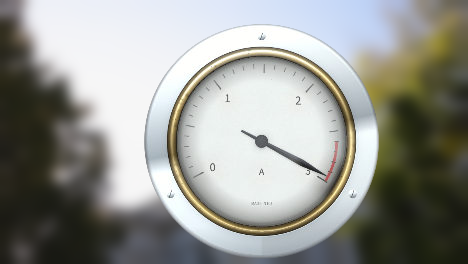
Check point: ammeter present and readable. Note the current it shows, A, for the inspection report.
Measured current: 2.95 A
